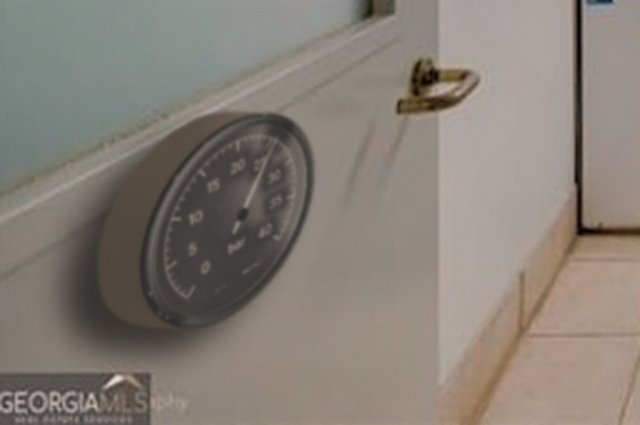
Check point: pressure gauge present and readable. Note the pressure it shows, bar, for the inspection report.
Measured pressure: 25 bar
